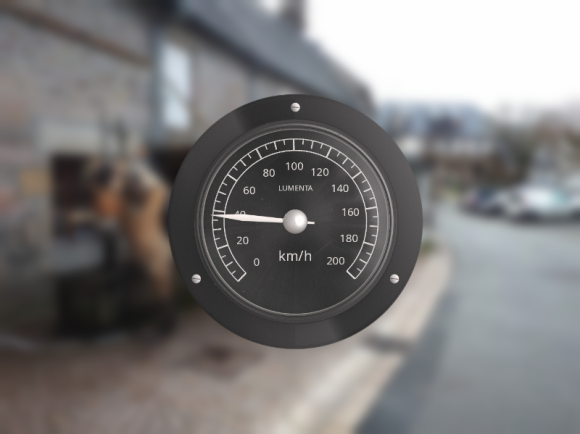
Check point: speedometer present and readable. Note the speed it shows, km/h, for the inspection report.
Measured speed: 37.5 km/h
